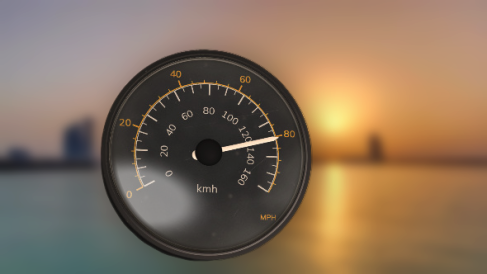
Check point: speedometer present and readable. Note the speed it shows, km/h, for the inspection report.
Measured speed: 130 km/h
